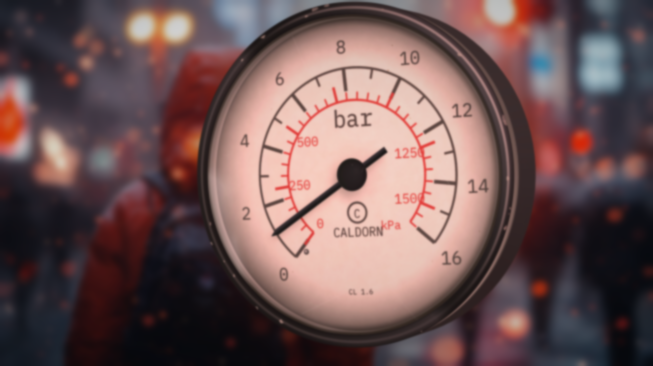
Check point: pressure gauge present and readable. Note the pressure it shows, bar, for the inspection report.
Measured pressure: 1 bar
